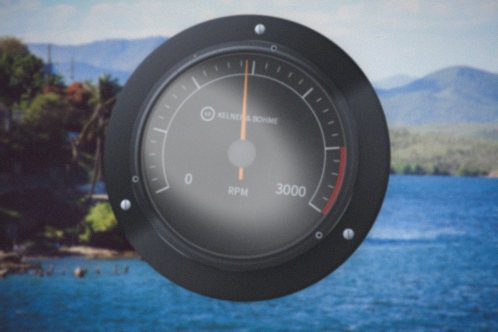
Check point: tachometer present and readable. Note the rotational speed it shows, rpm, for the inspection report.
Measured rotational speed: 1450 rpm
